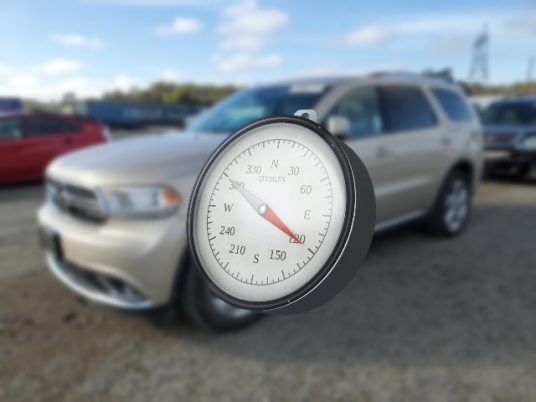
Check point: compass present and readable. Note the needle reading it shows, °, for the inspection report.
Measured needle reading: 120 °
